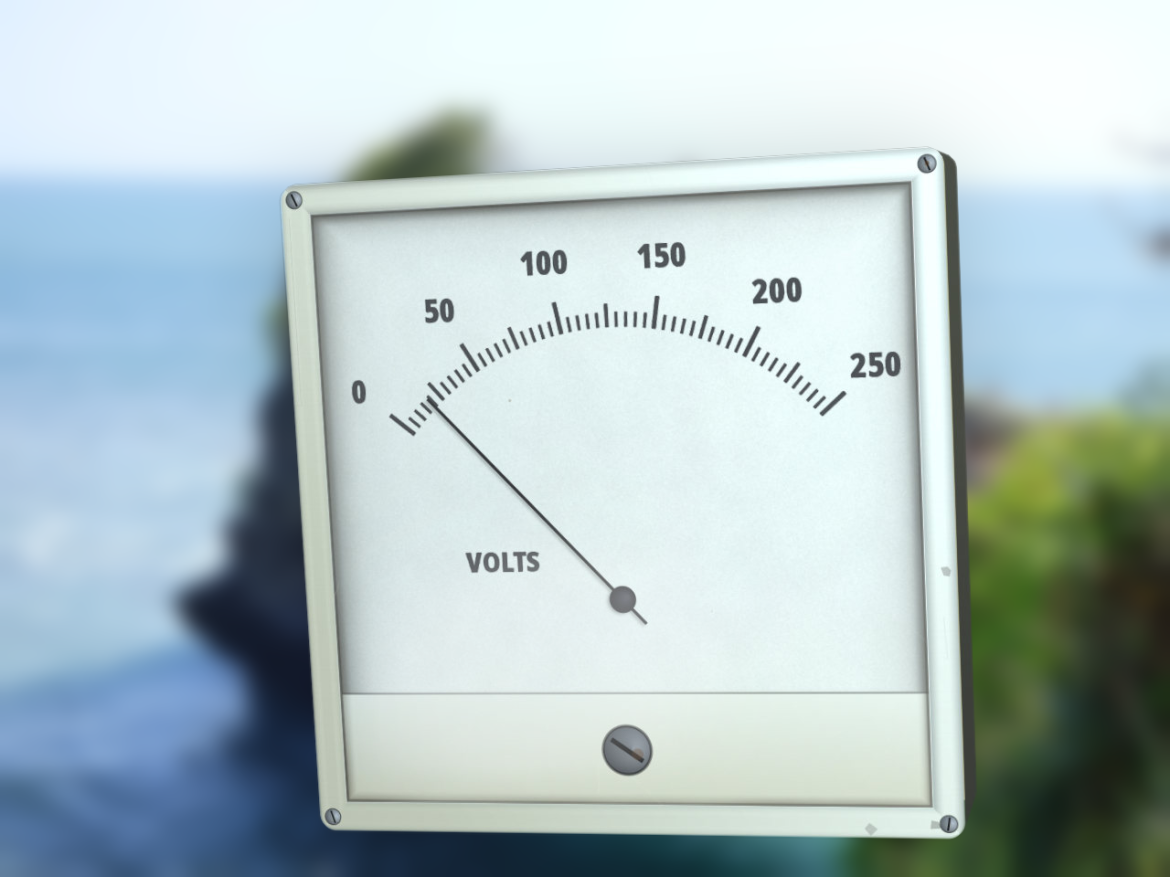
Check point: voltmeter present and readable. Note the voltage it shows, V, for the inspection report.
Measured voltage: 20 V
